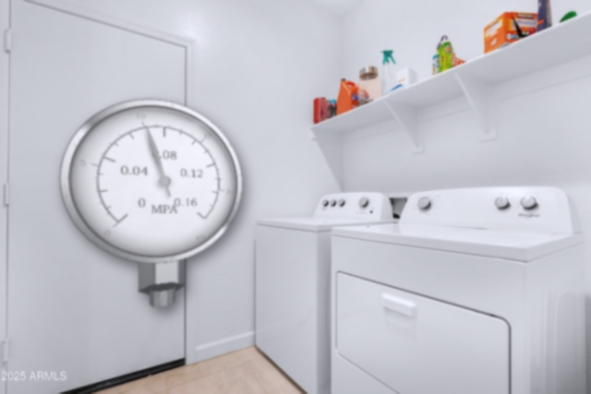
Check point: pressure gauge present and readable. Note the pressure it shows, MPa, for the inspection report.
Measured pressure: 0.07 MPa
